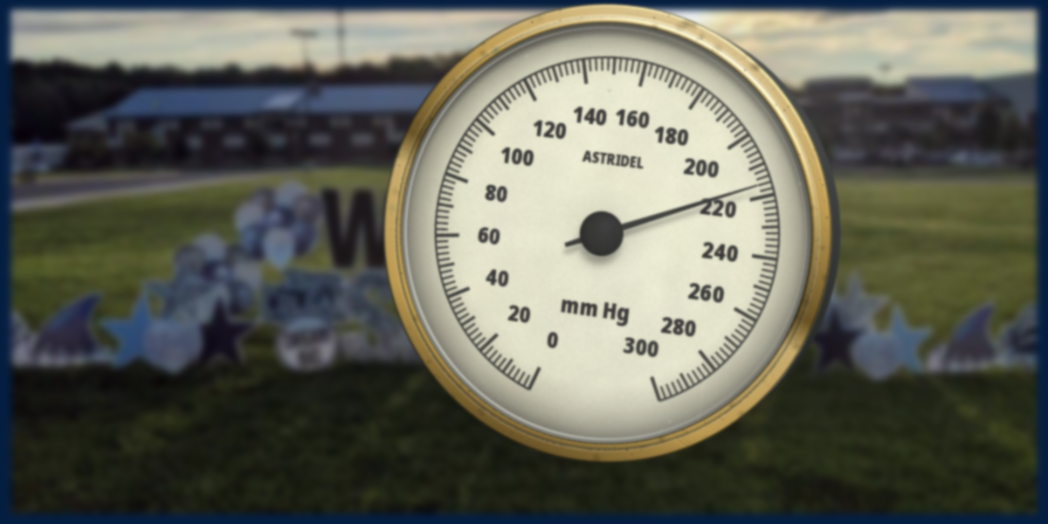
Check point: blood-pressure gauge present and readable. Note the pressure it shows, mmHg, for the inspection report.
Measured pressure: 216 mmHg
